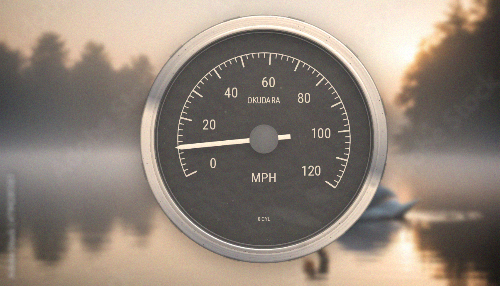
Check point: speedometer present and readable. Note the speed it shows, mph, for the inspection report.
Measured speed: 10 mph
